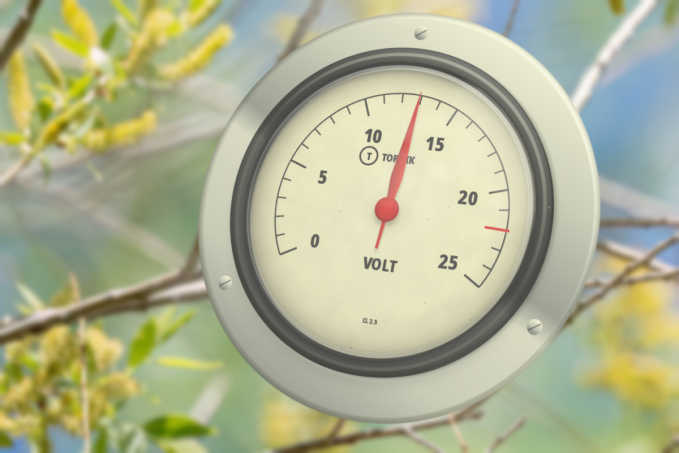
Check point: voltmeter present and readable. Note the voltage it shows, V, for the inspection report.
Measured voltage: 13 V
